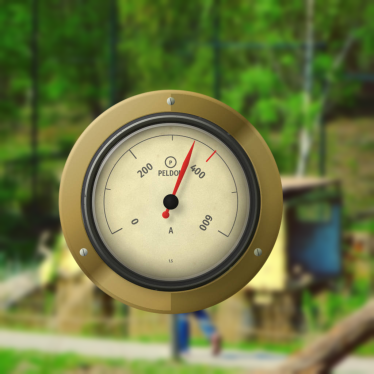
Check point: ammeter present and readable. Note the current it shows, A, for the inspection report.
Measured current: 350 A
